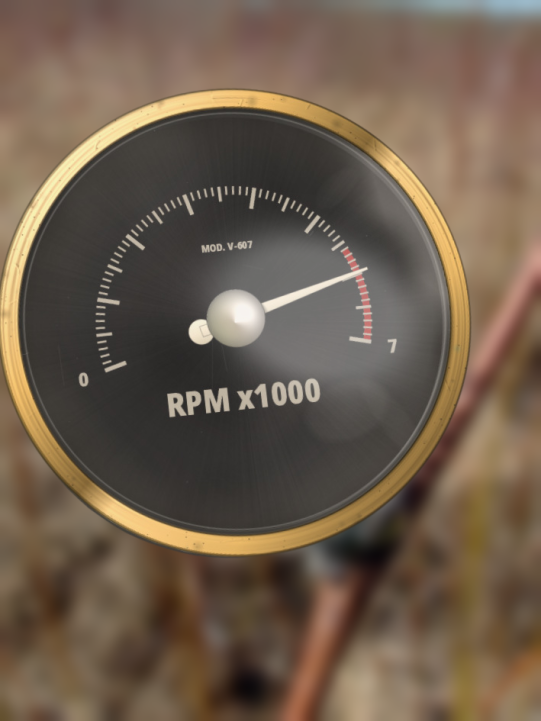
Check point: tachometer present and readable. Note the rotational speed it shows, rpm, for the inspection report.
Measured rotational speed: 6000 rpm
